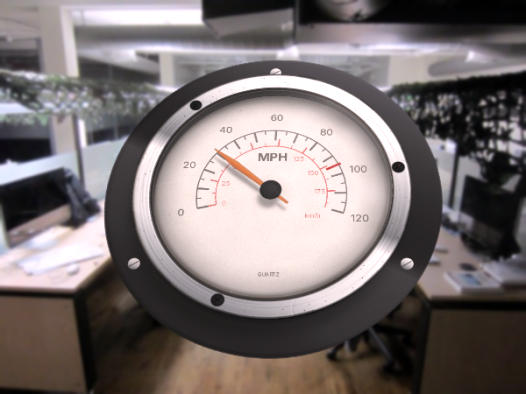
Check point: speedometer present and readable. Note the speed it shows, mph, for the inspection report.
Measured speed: 30 mph
